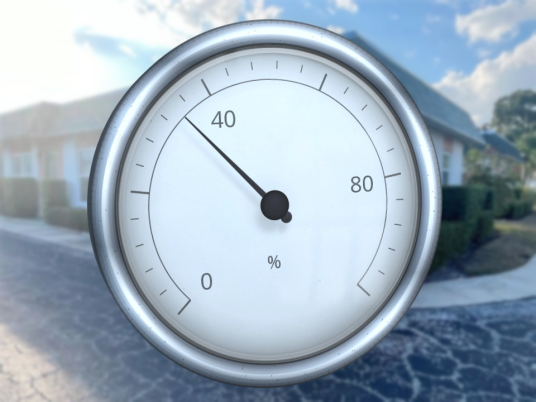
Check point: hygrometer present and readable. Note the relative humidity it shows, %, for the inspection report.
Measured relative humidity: 34 %
